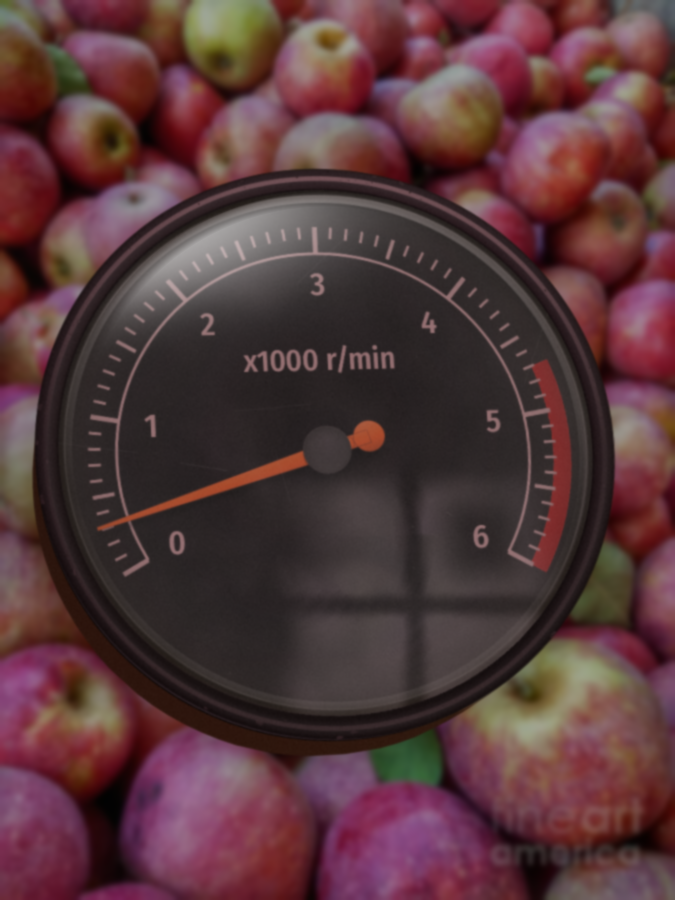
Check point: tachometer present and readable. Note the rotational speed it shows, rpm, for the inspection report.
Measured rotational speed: 300 rpm
